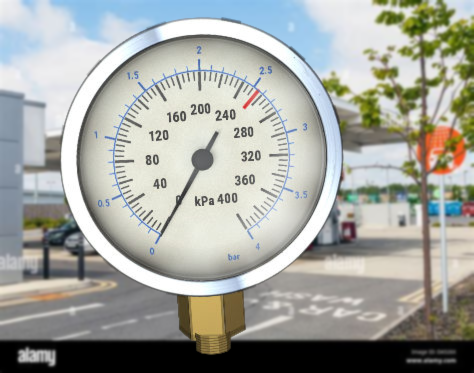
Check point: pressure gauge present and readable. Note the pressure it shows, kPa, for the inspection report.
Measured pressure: 0 kPa
